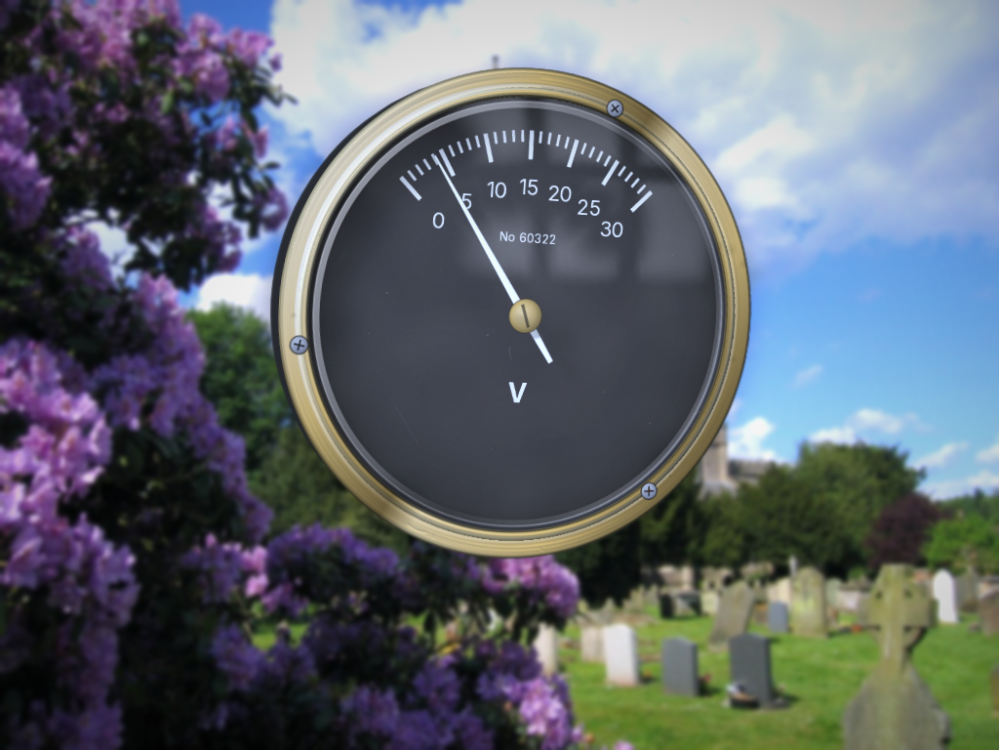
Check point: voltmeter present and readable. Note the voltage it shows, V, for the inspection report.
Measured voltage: 4 V
